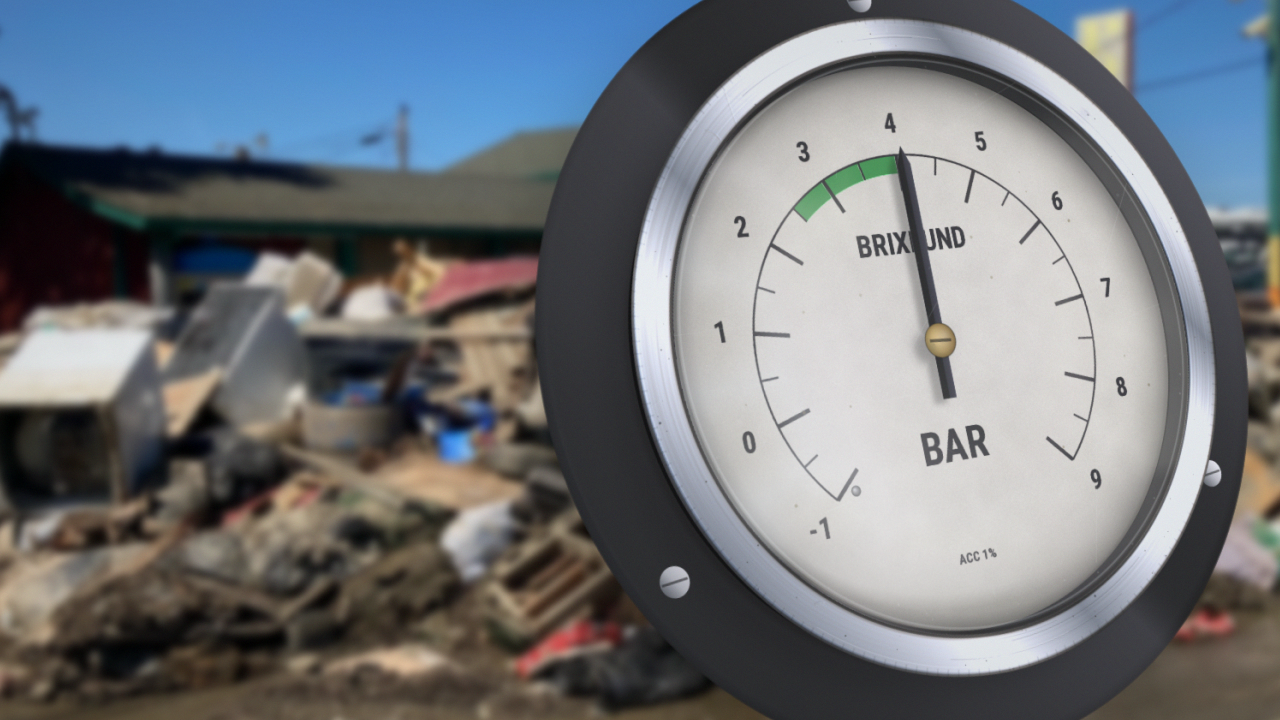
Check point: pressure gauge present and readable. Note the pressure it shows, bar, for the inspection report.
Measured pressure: 4 bar
